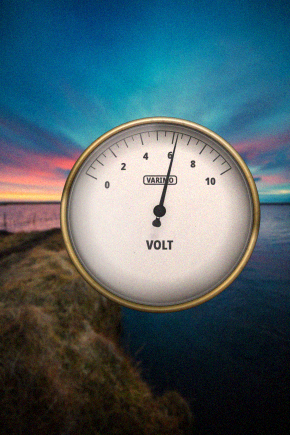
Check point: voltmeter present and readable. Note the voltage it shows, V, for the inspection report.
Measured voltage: 6.25 V
